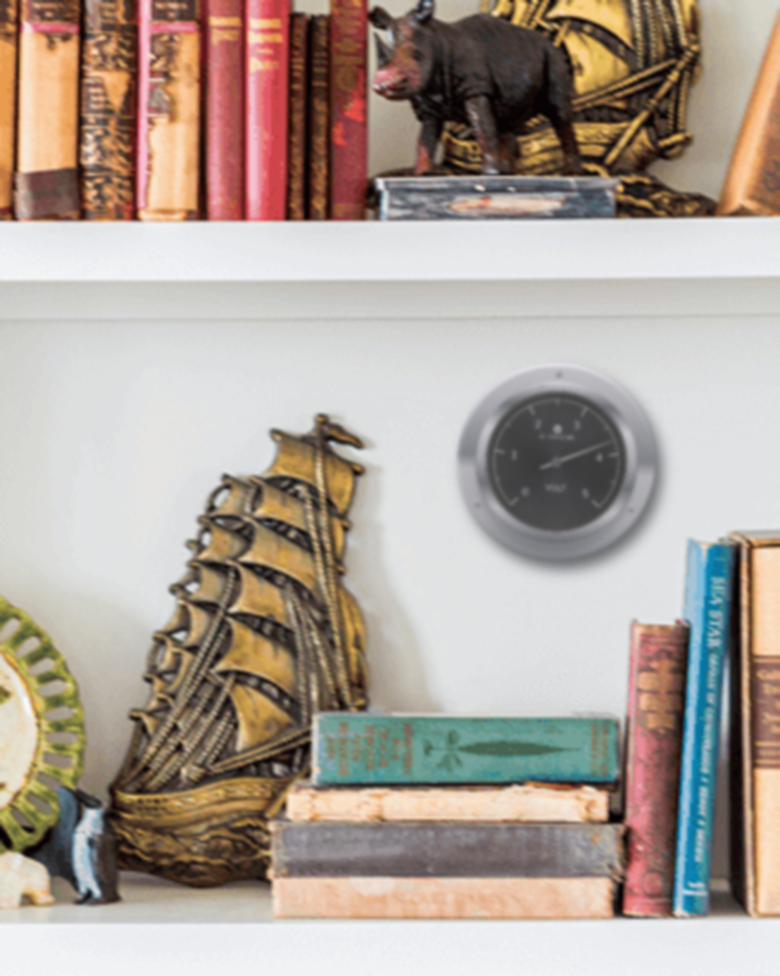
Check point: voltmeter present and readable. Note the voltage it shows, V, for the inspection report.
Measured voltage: 3.75 V
